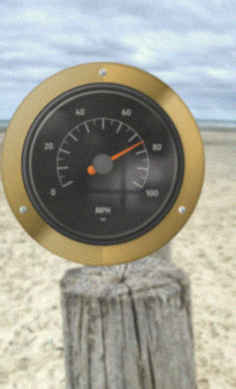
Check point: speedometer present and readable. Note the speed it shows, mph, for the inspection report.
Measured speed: 75 mph
